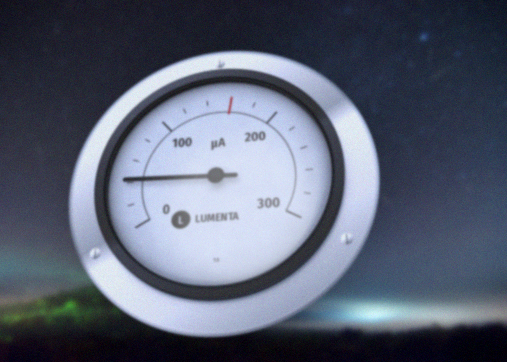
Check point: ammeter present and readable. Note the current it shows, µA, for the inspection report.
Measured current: 40 µA
